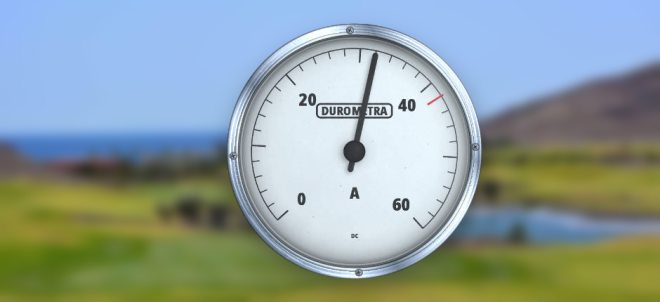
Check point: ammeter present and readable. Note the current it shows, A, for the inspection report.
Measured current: 32 A
